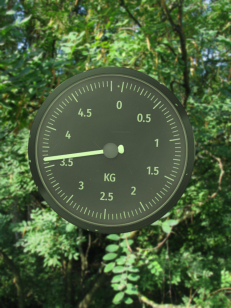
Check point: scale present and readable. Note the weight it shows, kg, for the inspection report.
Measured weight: 3.6 kg
